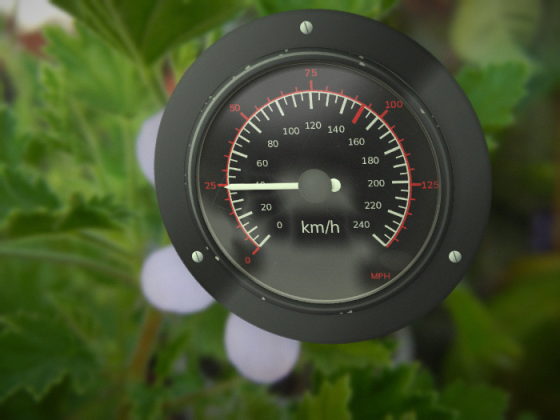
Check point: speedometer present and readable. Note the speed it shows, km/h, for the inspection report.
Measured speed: 40 km/h
